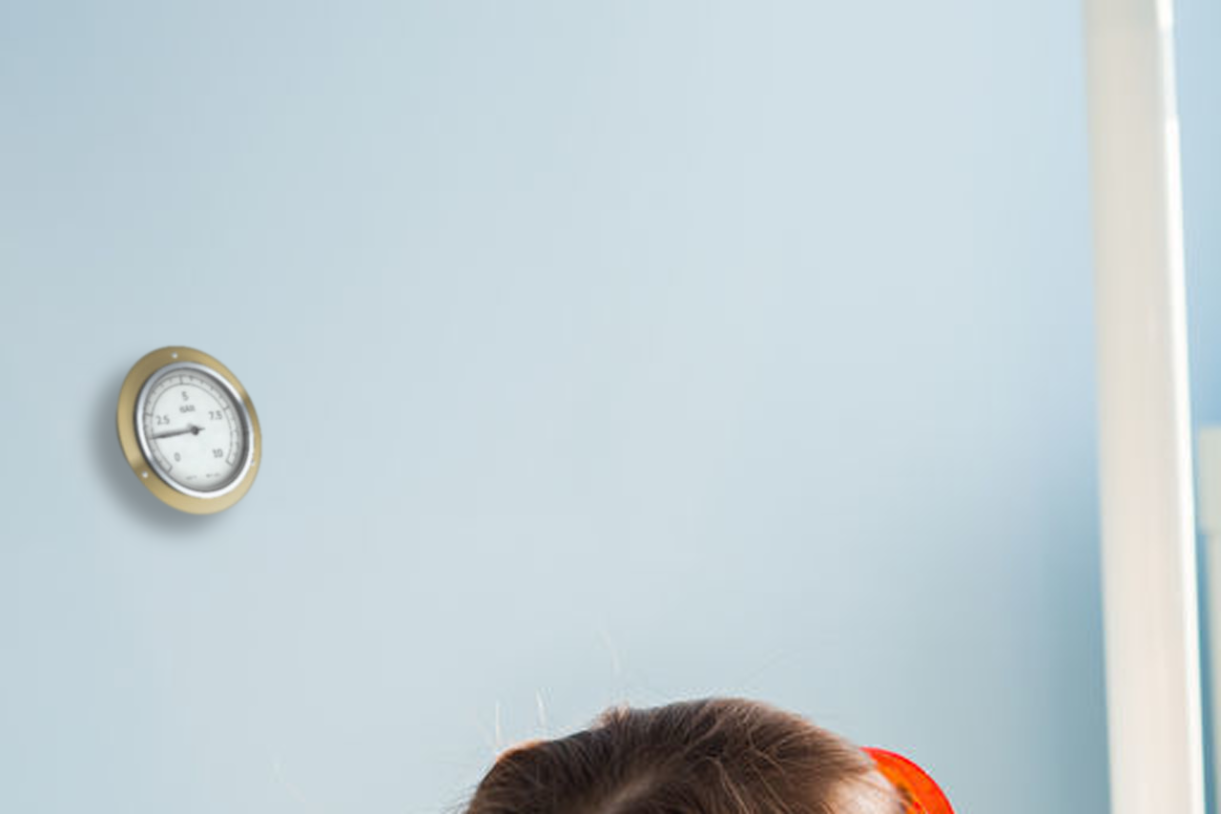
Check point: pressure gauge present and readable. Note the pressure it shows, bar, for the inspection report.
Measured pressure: 1.5 bar
